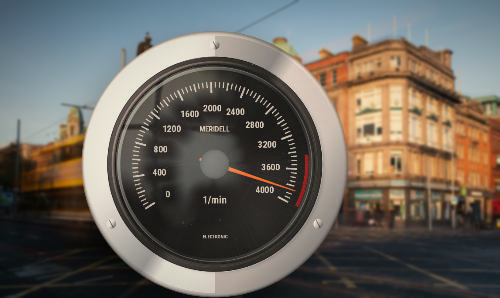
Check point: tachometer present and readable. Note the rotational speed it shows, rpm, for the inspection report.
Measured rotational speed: 3850 rpm
